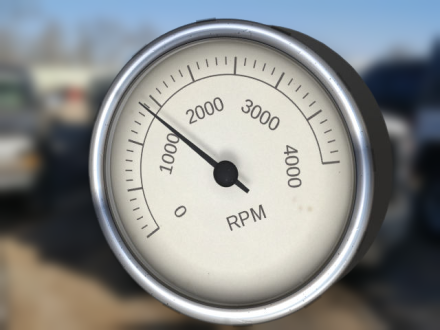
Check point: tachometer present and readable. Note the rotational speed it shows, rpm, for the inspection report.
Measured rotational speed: 1400 rpm
